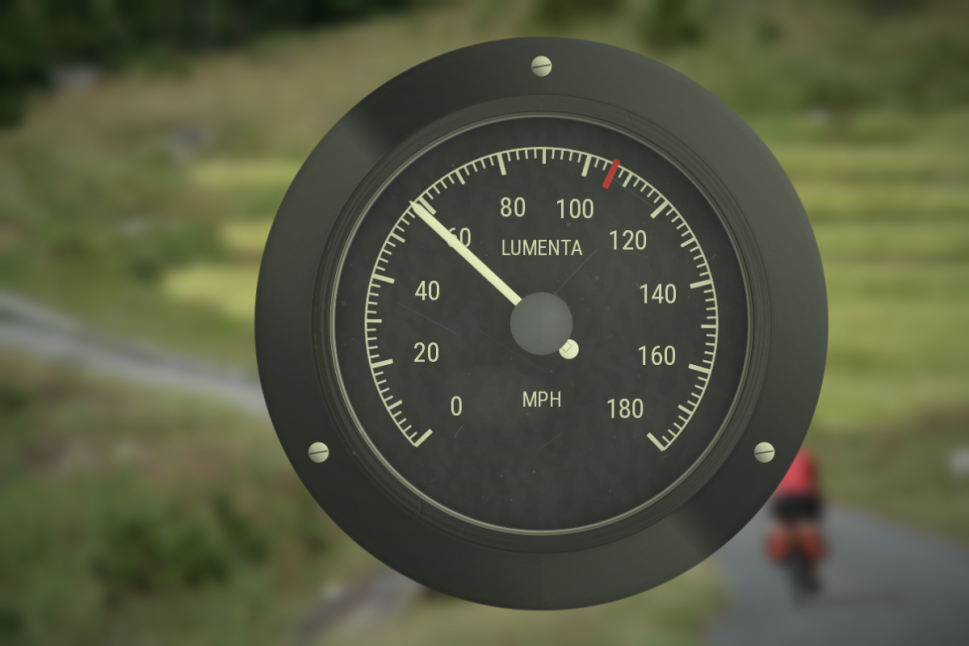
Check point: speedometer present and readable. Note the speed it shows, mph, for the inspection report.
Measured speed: 58 mph
